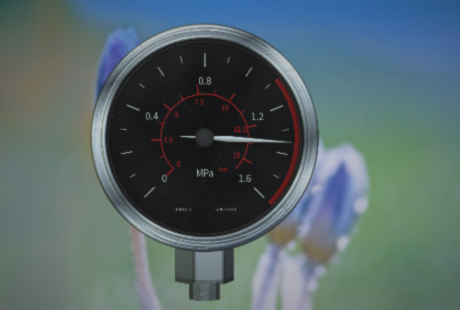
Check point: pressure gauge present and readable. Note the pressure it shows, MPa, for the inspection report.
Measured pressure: 1.35 MPa
